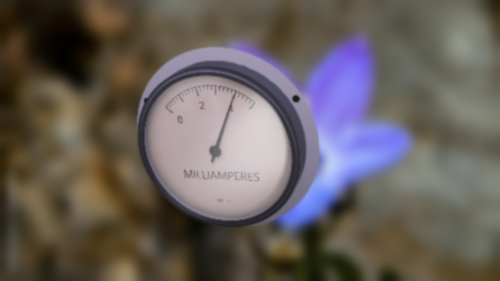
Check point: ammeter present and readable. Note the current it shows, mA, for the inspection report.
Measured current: 4 mA
